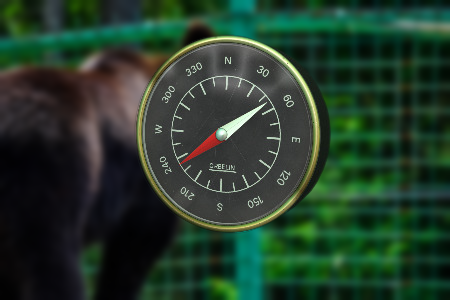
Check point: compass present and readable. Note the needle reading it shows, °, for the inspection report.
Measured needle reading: 232.5 °
